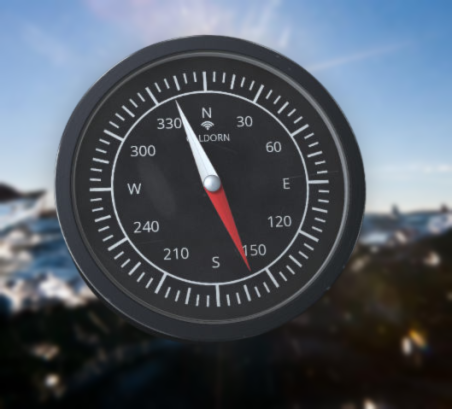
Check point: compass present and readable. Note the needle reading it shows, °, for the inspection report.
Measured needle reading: 160 °
